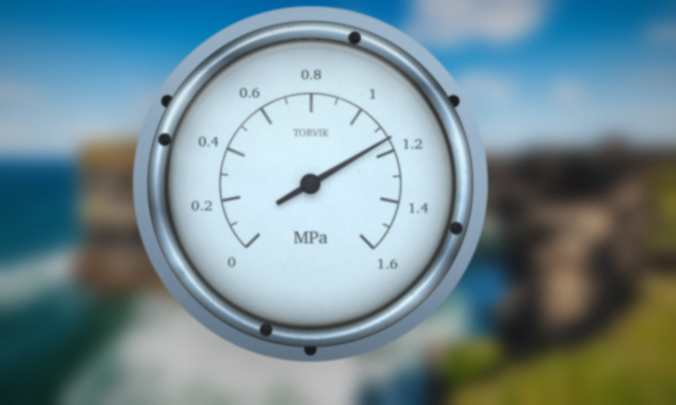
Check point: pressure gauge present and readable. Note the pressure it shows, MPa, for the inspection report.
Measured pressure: 1.15 MPa
